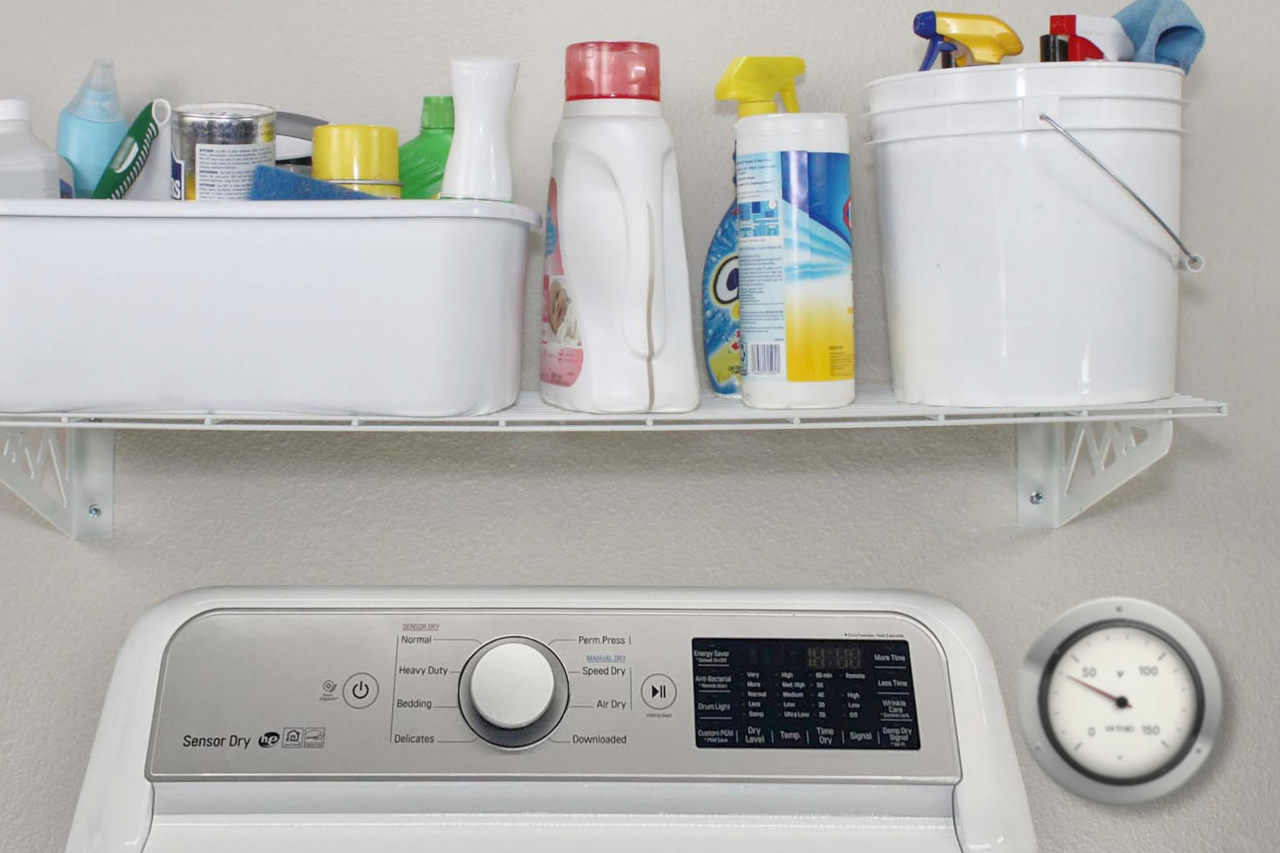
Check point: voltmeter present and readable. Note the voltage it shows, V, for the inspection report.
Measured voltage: 40 V
